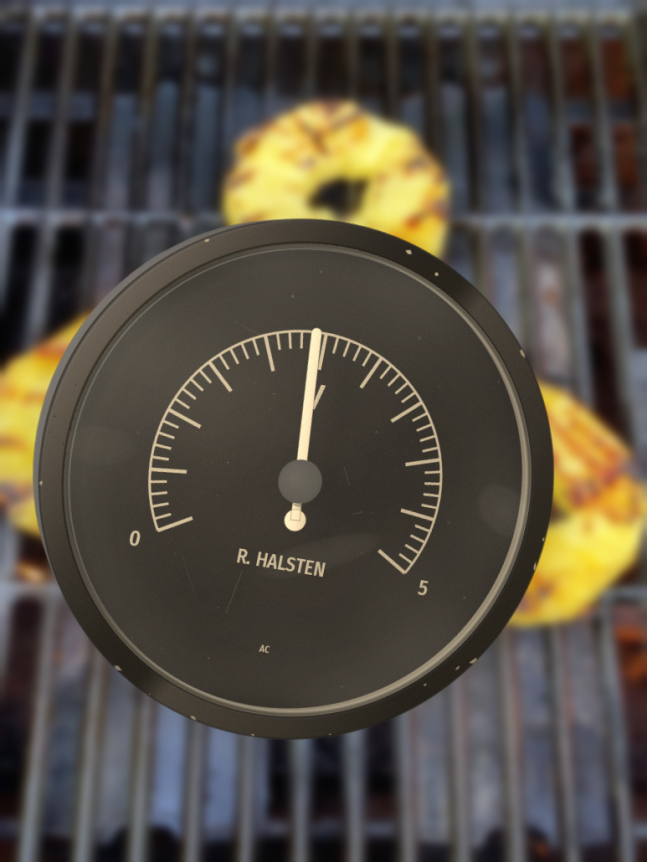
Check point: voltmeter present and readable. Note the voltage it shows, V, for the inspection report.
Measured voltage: 2.4 V
